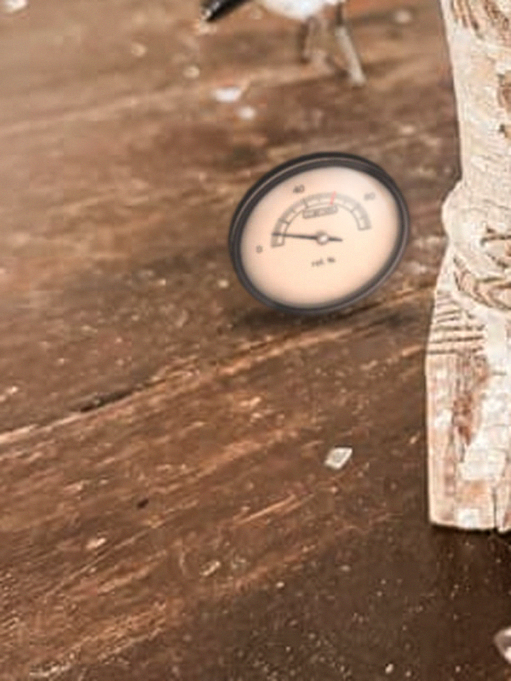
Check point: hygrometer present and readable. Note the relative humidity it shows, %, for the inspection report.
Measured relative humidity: 10 %
